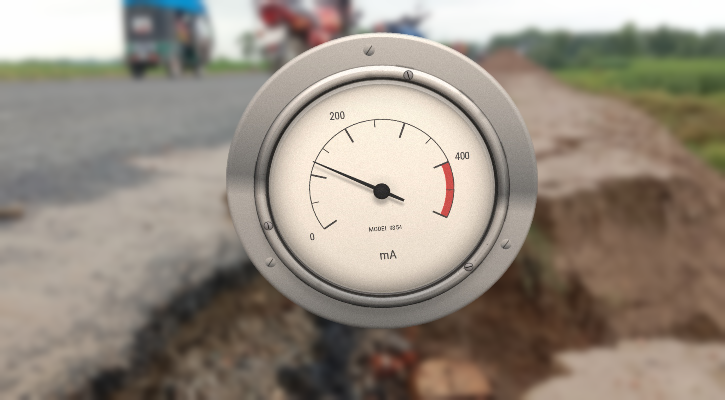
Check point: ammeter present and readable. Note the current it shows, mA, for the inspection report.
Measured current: 125 mA
